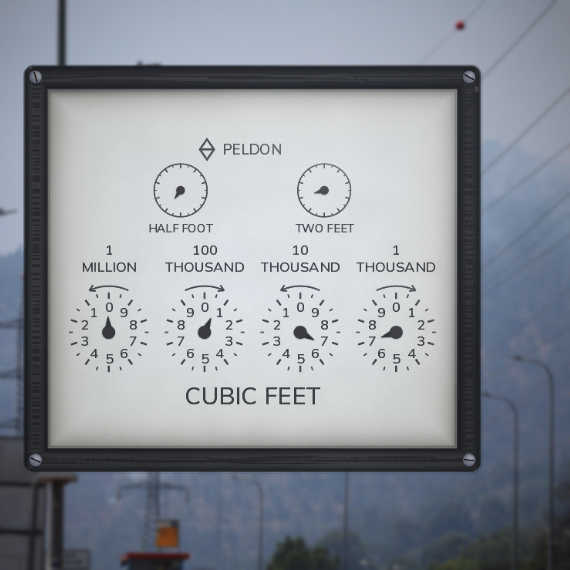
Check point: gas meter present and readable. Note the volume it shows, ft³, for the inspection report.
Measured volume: 6700 ft³
